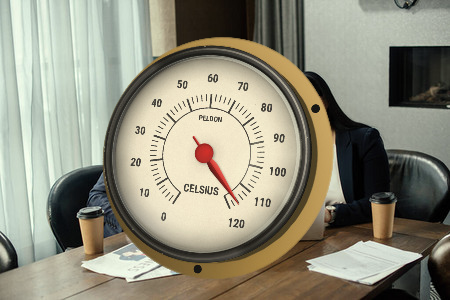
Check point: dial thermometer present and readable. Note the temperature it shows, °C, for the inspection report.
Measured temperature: 116 °C
